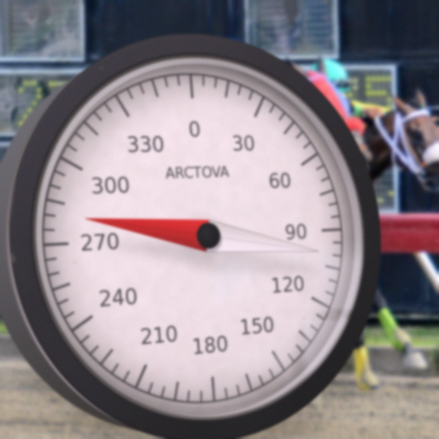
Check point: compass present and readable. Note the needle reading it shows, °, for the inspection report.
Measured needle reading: 280 °
